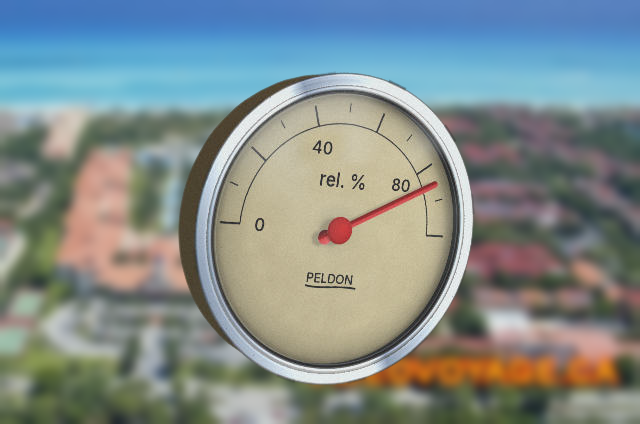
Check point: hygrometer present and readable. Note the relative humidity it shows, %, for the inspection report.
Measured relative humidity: 85 %
